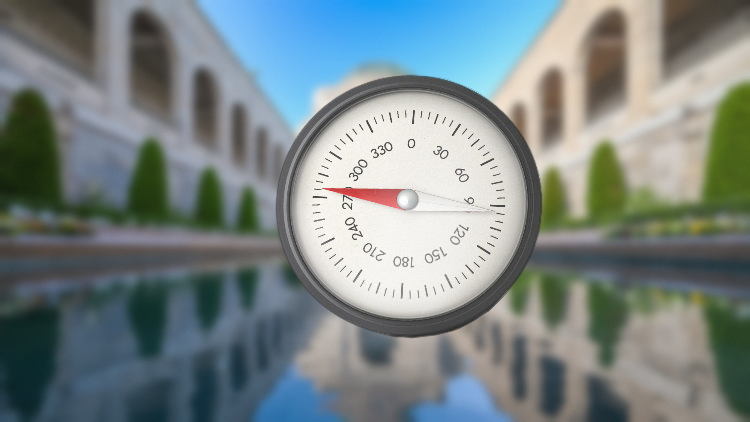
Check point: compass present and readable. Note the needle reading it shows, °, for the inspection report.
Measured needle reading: 275 °
